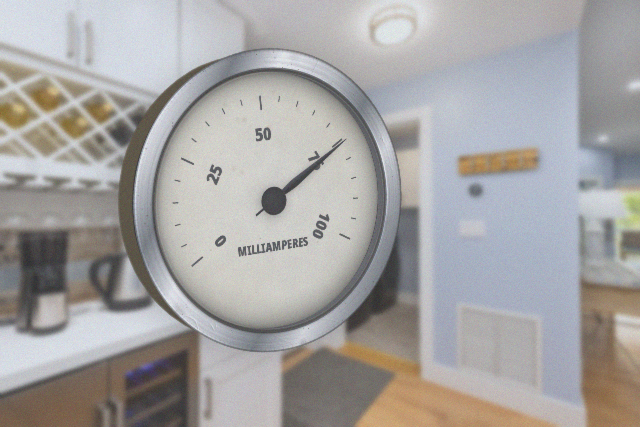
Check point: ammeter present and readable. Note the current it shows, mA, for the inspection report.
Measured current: 75 mA
